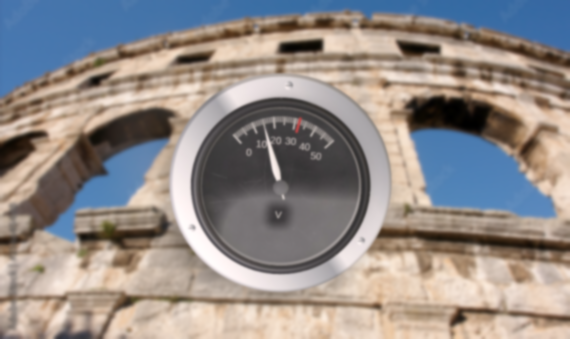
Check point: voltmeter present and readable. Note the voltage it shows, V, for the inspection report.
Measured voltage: 15 V
